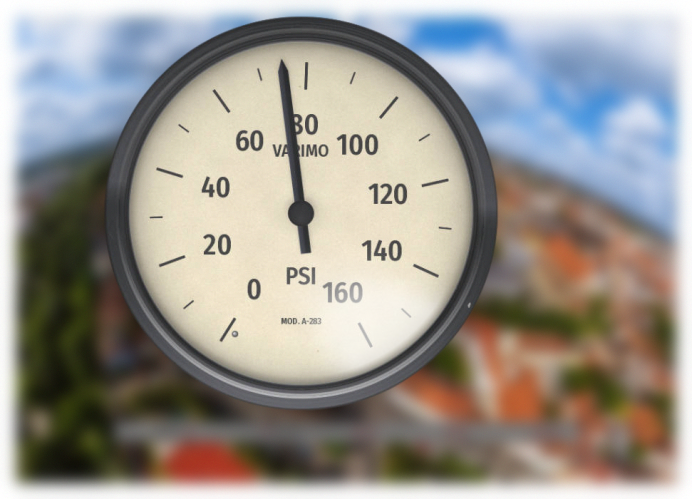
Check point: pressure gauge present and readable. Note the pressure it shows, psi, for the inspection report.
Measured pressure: 75 psi
